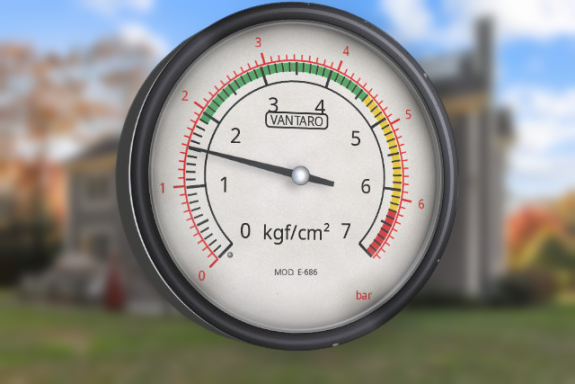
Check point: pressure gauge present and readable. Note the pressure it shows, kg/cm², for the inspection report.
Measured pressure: 1.5 kg/cm²
